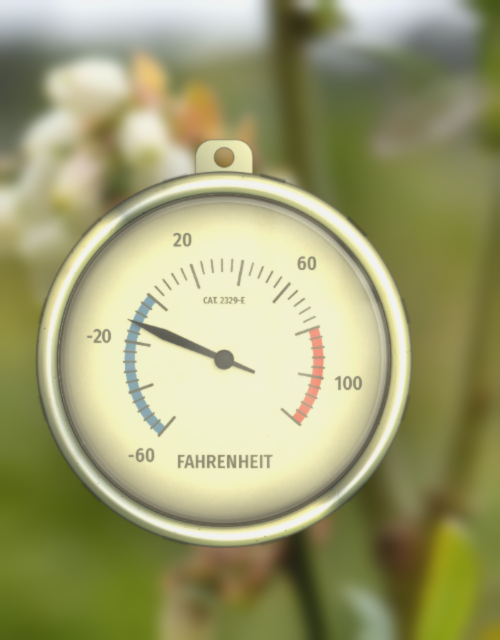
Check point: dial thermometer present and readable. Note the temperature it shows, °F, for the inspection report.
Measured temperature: -12 °F
